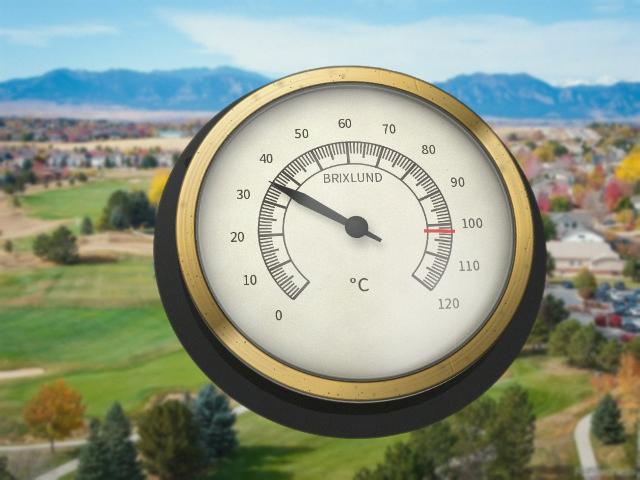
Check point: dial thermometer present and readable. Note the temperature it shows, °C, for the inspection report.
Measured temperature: 35 °C
